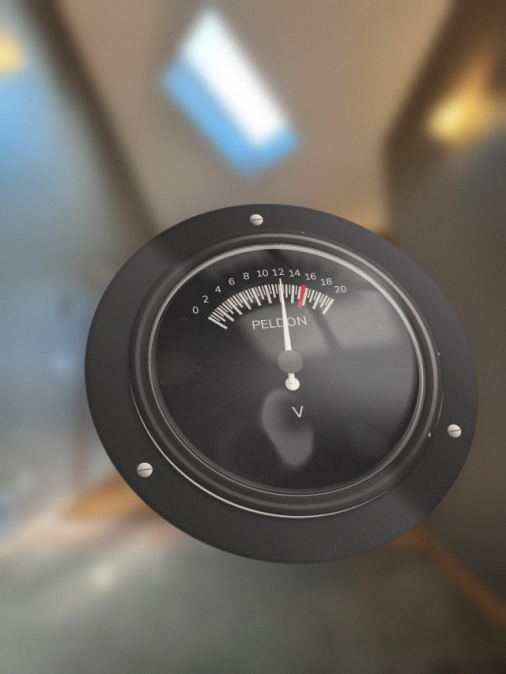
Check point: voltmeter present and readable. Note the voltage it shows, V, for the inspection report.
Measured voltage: 12 V
